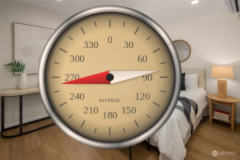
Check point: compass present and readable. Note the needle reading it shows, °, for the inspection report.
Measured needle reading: 262.5 °
